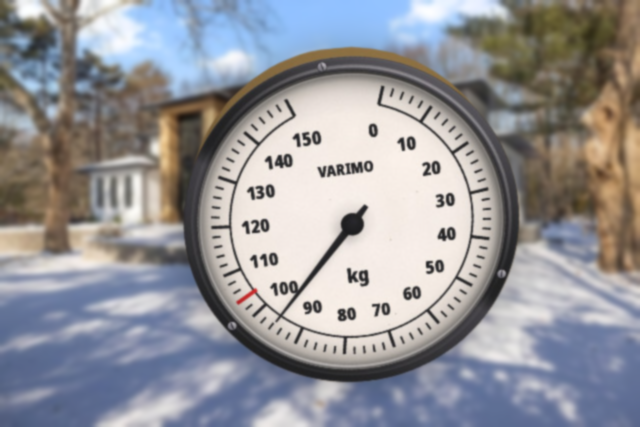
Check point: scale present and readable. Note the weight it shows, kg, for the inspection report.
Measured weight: 96 kg
